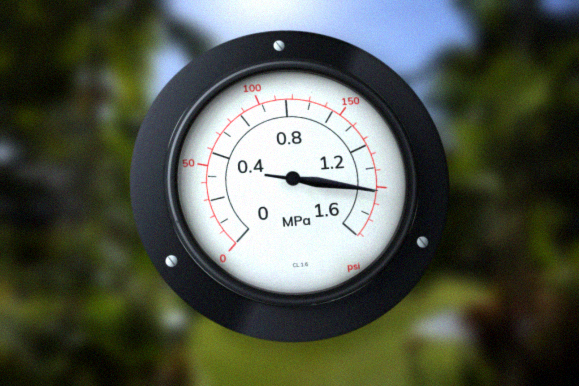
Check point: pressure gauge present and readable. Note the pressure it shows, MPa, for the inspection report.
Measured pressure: 1.4 MPa
